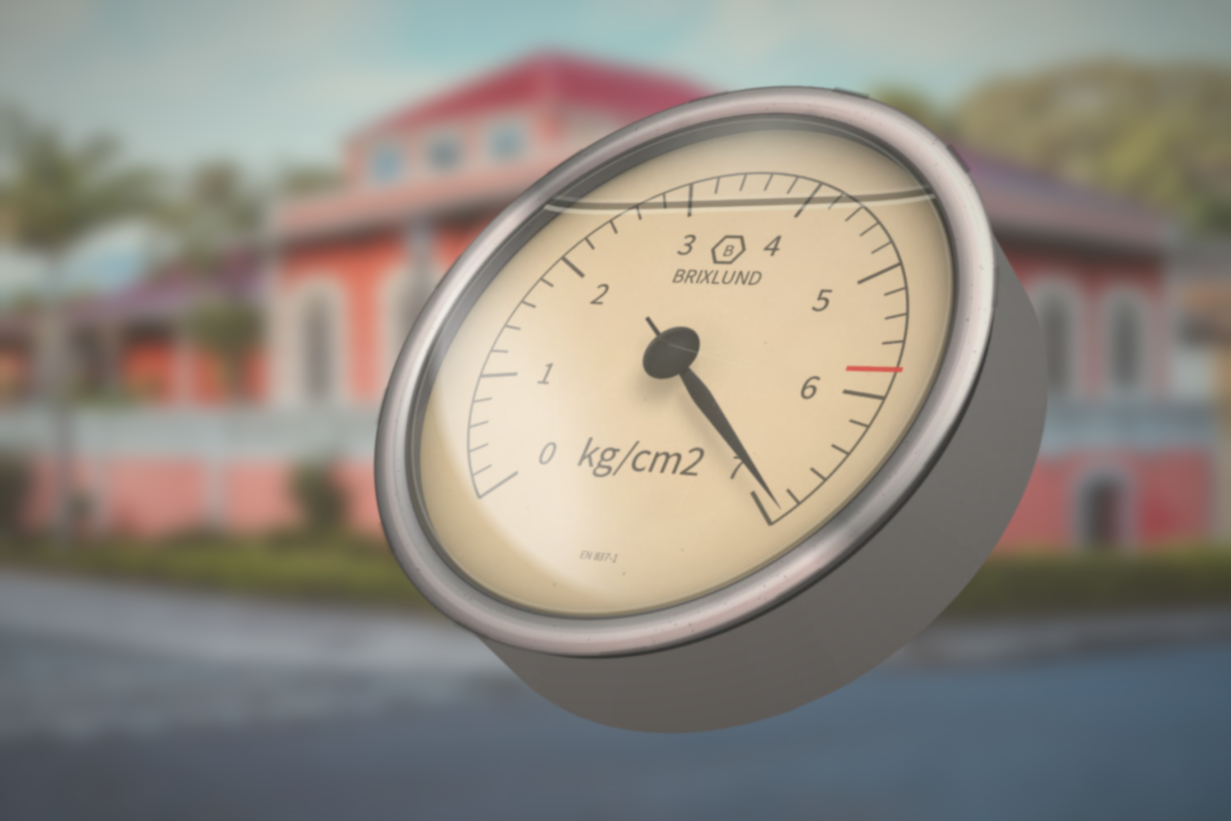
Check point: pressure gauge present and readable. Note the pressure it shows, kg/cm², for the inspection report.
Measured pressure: 6.9 kg/cm²
